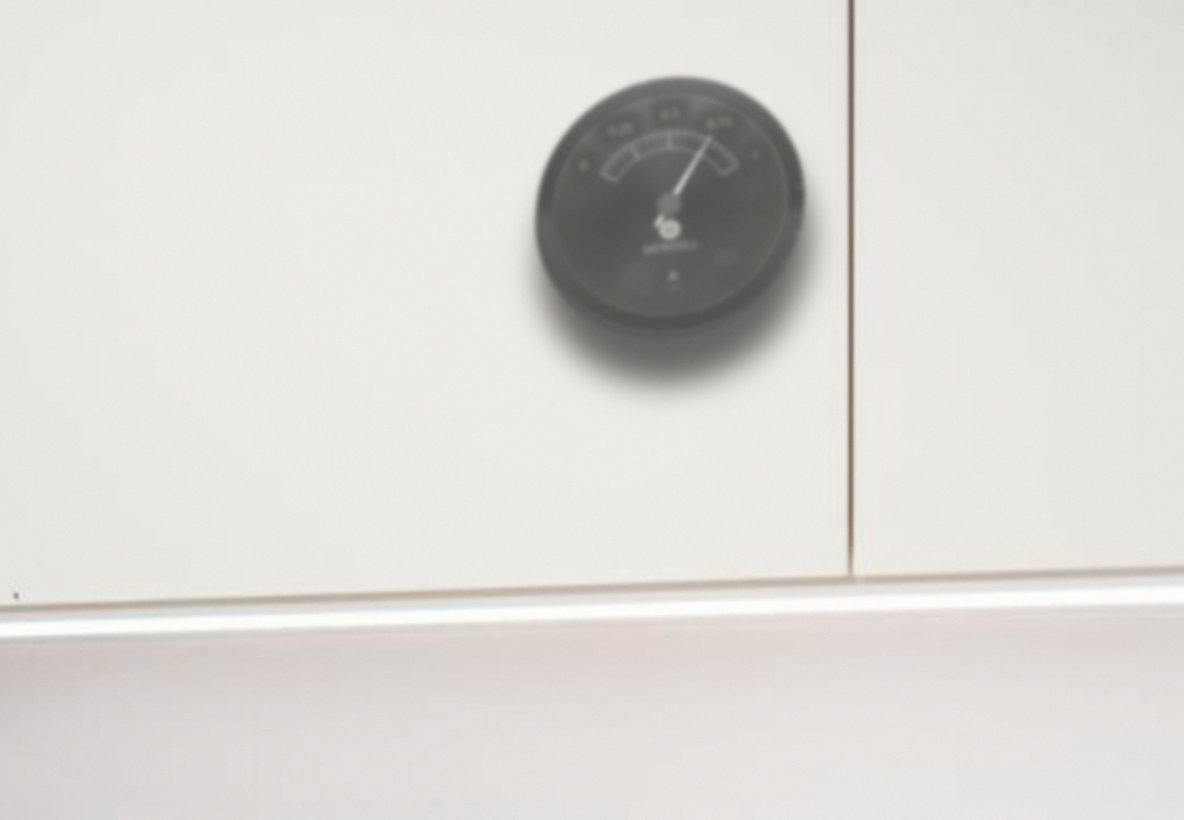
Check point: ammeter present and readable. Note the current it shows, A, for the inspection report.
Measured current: 0.75 A
